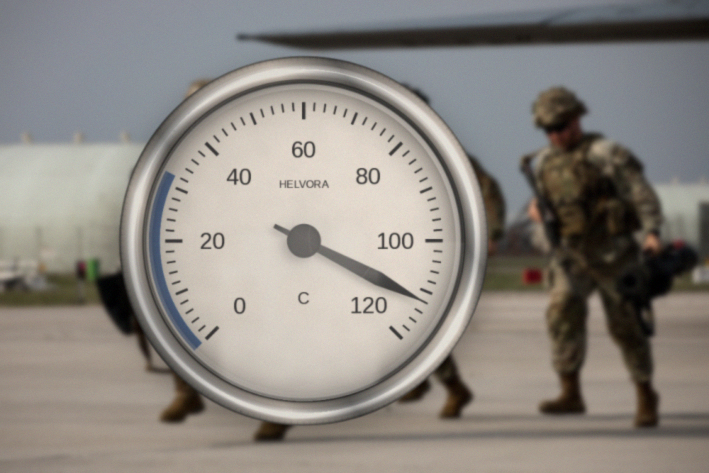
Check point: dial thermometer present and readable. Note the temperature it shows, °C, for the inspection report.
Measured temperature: 112 °C
